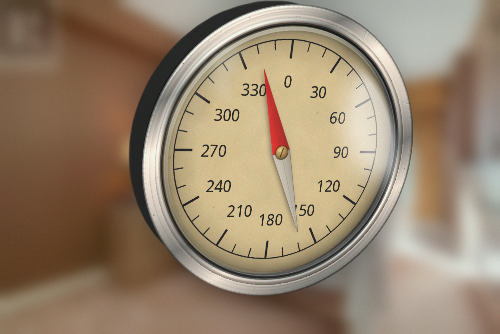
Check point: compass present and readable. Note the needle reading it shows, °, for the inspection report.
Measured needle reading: 340 °
